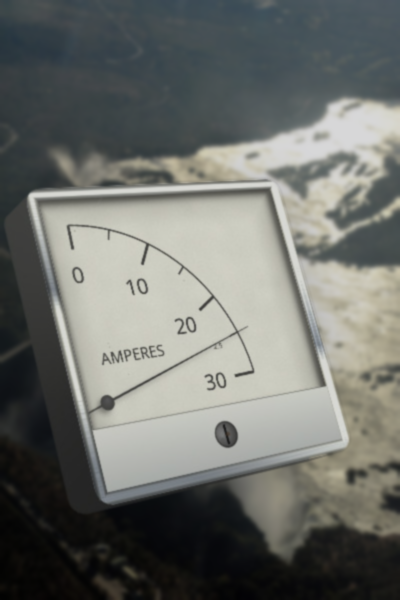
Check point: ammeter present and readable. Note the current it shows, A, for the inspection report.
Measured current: 25 A
